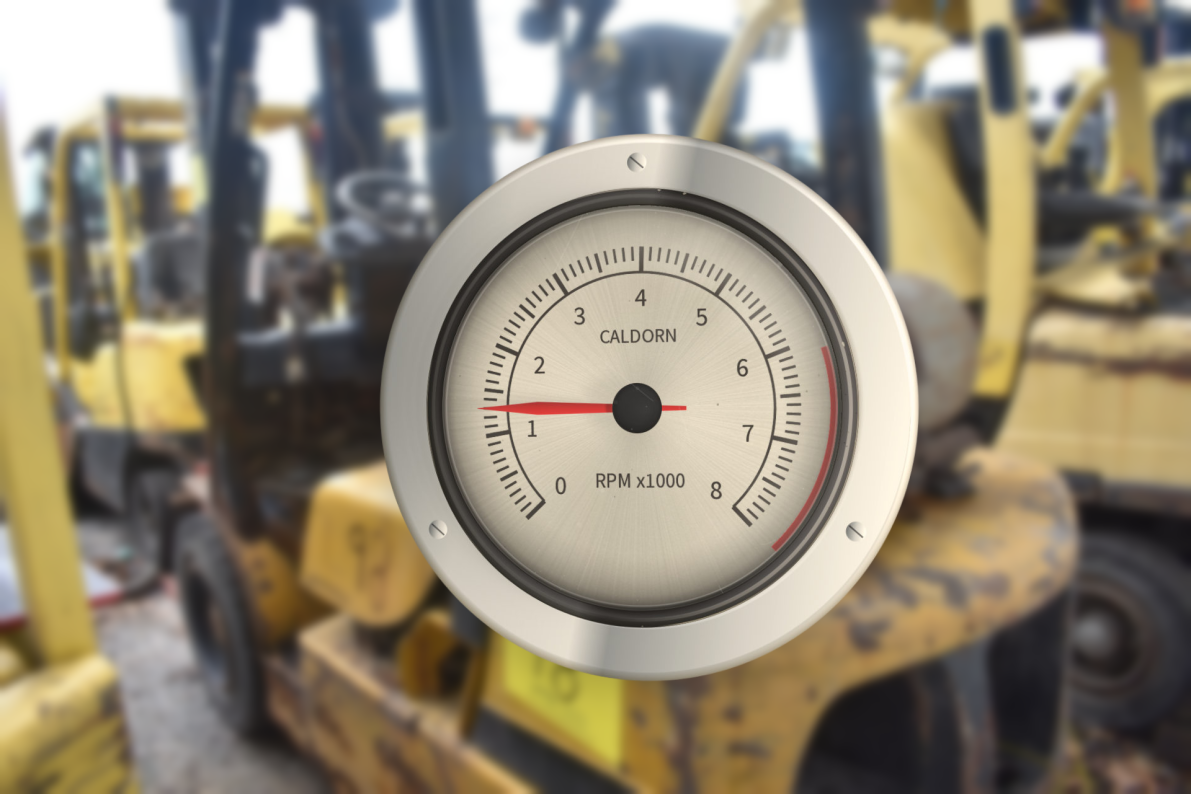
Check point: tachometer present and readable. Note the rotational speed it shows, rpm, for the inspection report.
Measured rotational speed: 1300 rpm
